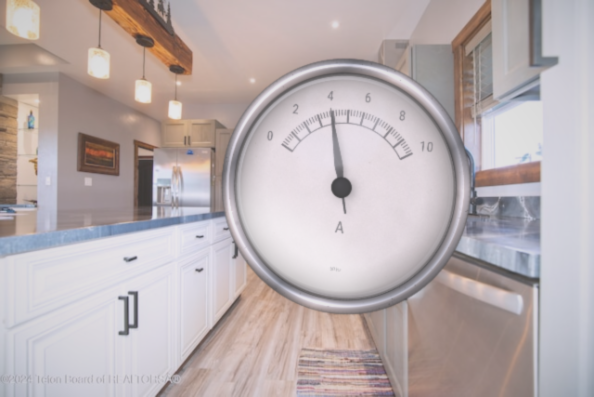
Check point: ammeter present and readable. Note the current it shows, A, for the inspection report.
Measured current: 4 A
